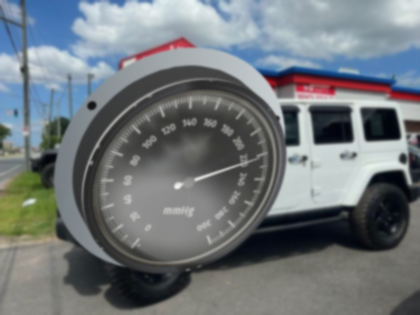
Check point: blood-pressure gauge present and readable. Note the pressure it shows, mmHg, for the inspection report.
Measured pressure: 220 mmHg
